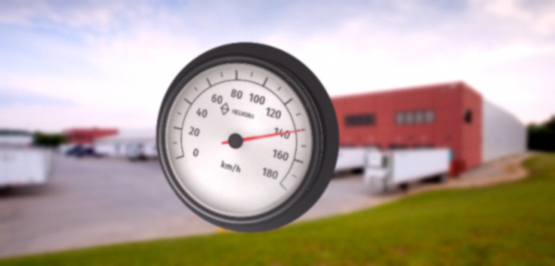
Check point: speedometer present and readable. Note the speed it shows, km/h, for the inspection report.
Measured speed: 140 km/h
